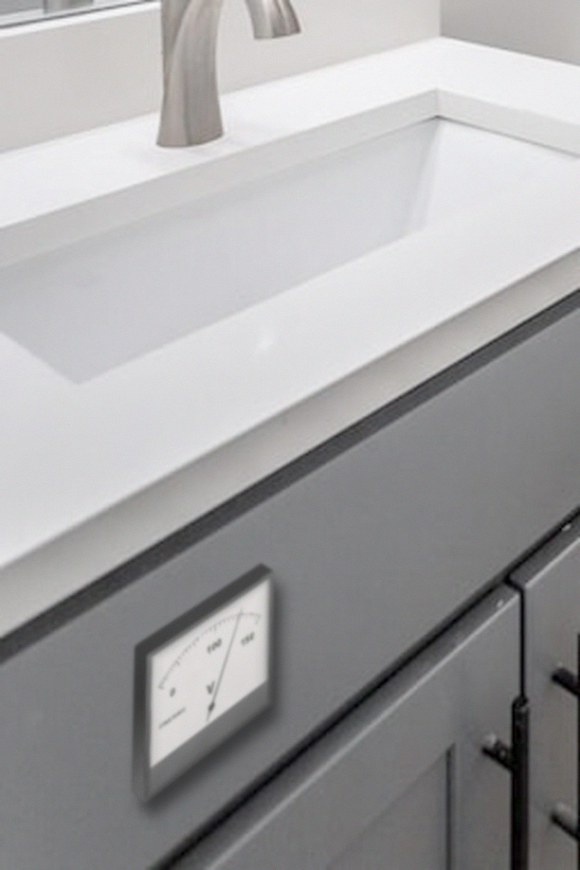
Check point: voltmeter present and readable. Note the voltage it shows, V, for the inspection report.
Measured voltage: 125 V
